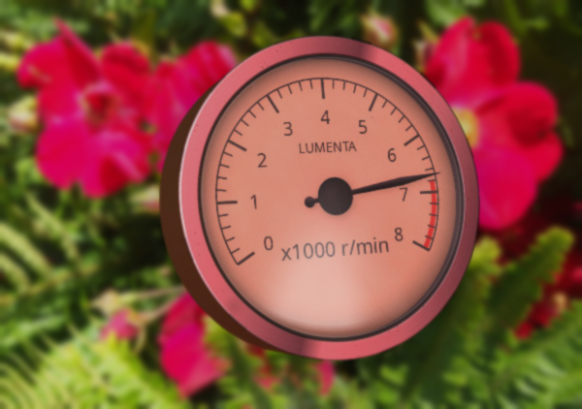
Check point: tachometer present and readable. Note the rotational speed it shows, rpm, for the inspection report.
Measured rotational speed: 6700 rpm
